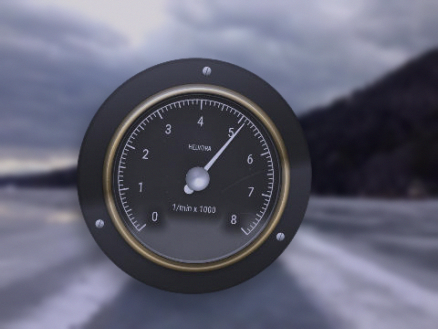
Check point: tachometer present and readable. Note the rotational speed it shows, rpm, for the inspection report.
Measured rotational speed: 5100 rpm
